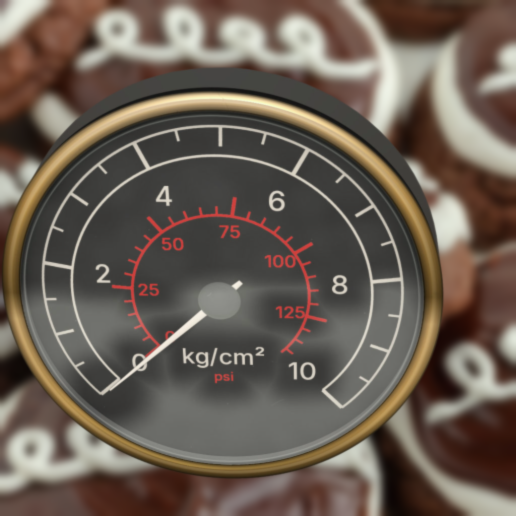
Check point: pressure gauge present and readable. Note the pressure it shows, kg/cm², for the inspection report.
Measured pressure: 0 kg/cm²
